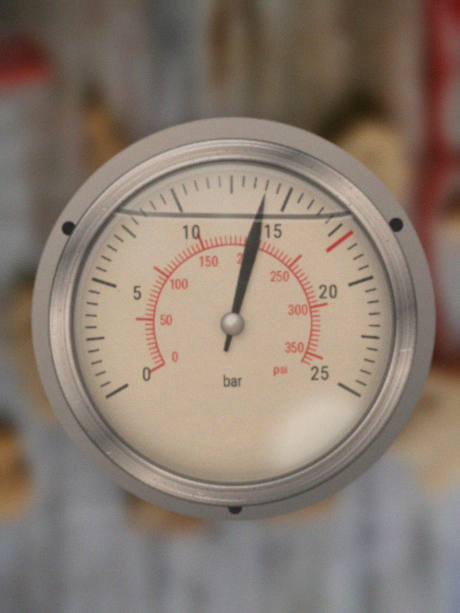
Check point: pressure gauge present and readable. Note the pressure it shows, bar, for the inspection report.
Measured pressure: 14 bar
